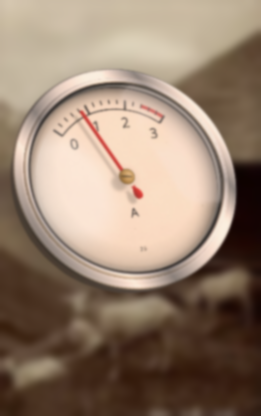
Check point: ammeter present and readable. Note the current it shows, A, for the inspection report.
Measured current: 0.8 A
